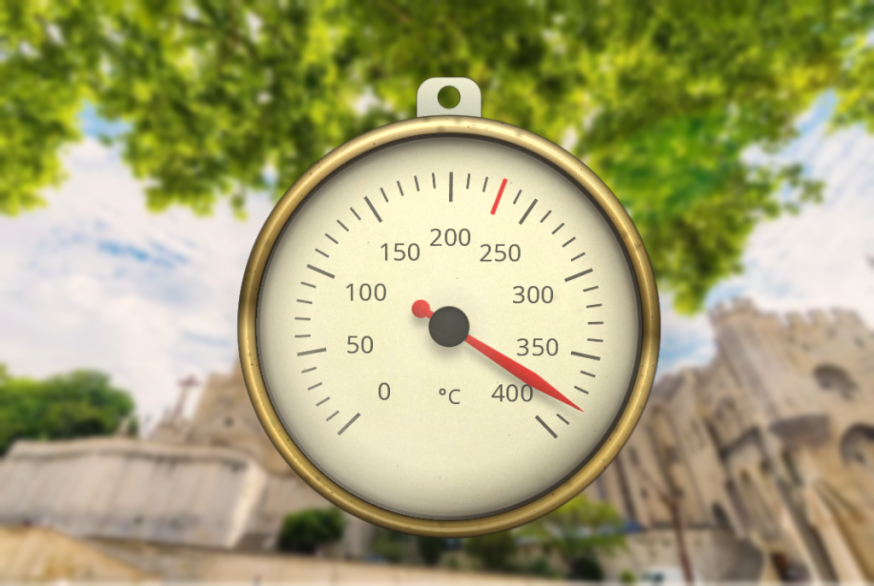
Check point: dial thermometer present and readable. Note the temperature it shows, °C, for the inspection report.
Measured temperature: 380 °C
